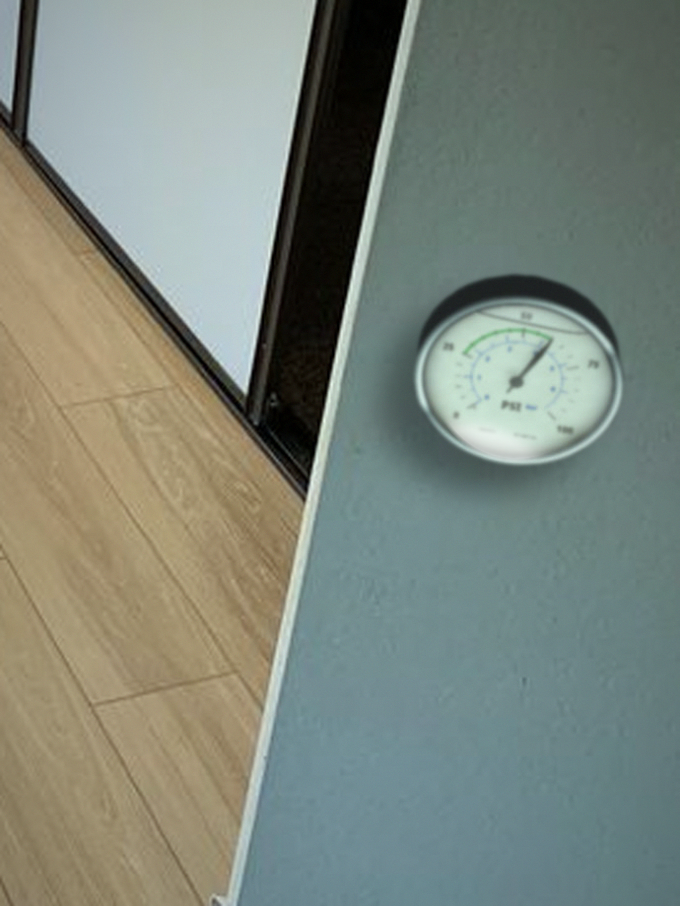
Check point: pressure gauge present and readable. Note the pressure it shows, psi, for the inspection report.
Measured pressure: 60 psi
